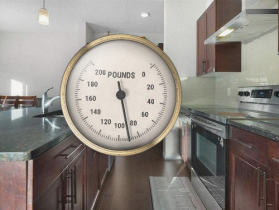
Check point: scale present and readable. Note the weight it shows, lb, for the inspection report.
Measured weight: 90 lb
